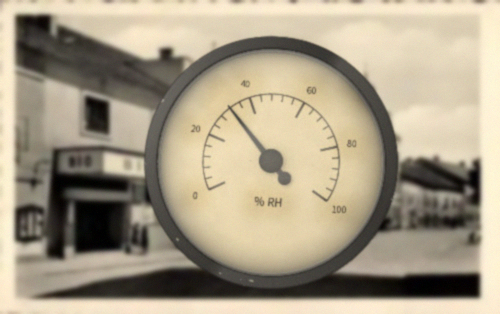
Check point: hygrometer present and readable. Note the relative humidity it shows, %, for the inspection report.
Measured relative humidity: 32 %
